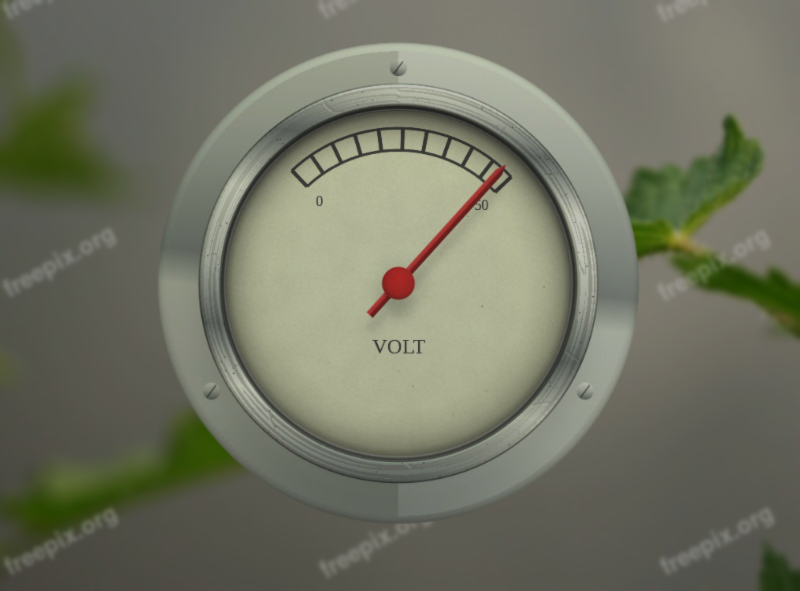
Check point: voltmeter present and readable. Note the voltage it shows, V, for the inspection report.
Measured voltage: 47.5 V
